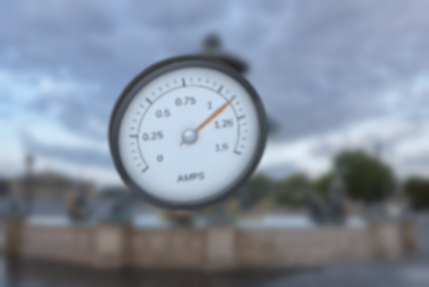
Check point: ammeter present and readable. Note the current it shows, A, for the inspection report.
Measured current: 1.1 A
